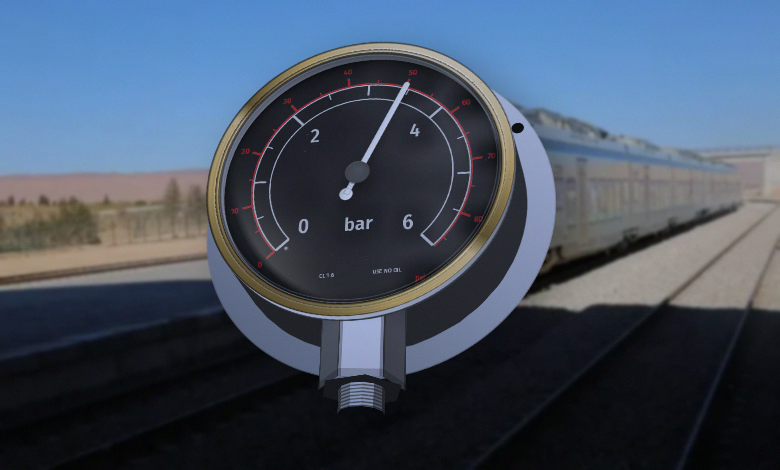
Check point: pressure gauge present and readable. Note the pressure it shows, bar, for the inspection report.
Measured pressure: 3.5 bar
